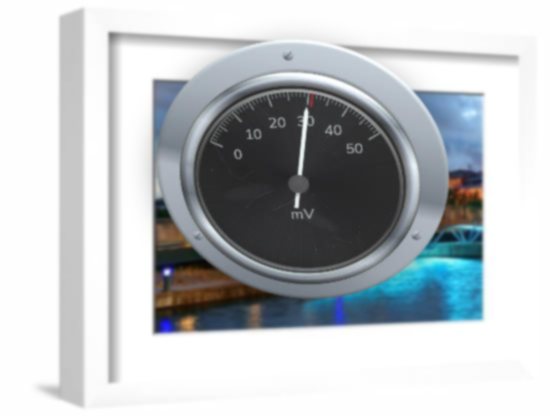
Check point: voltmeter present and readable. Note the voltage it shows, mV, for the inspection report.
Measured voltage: 30 mV
